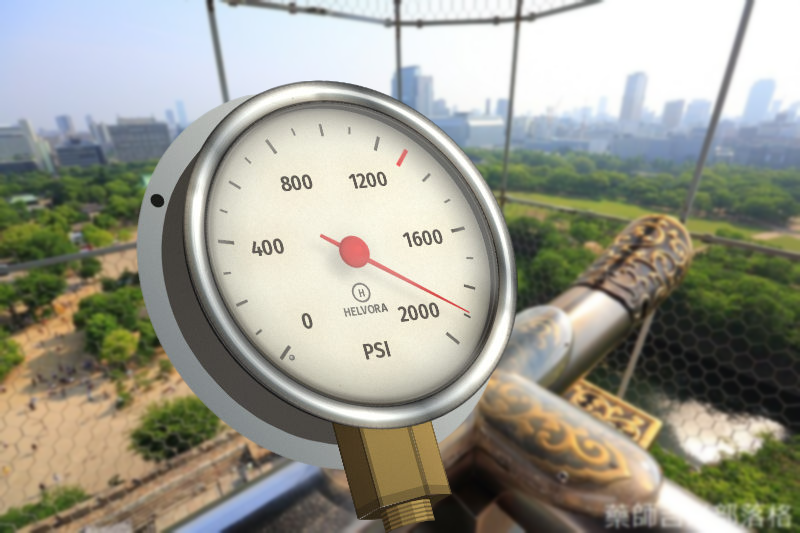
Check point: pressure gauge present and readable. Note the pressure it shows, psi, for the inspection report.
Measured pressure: 1900 psi
